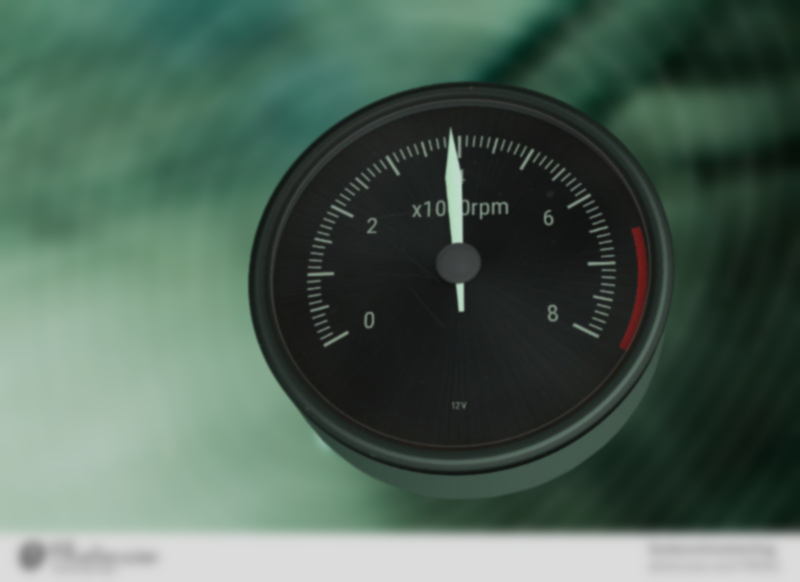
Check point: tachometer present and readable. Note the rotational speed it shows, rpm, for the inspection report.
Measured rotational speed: 3900 rpm
